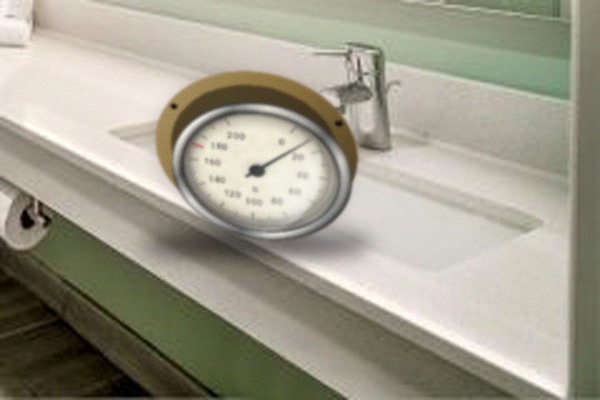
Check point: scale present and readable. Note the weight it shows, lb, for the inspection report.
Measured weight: 10 lb
